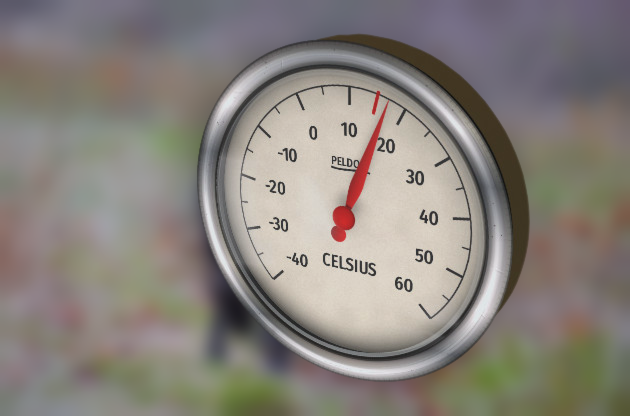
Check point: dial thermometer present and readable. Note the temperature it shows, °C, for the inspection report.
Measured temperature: 17.5 °C
